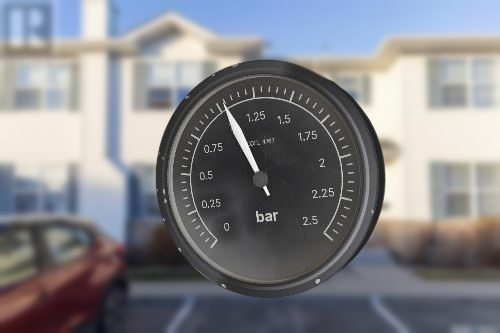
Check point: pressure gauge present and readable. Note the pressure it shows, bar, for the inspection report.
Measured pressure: 1.05 bar
